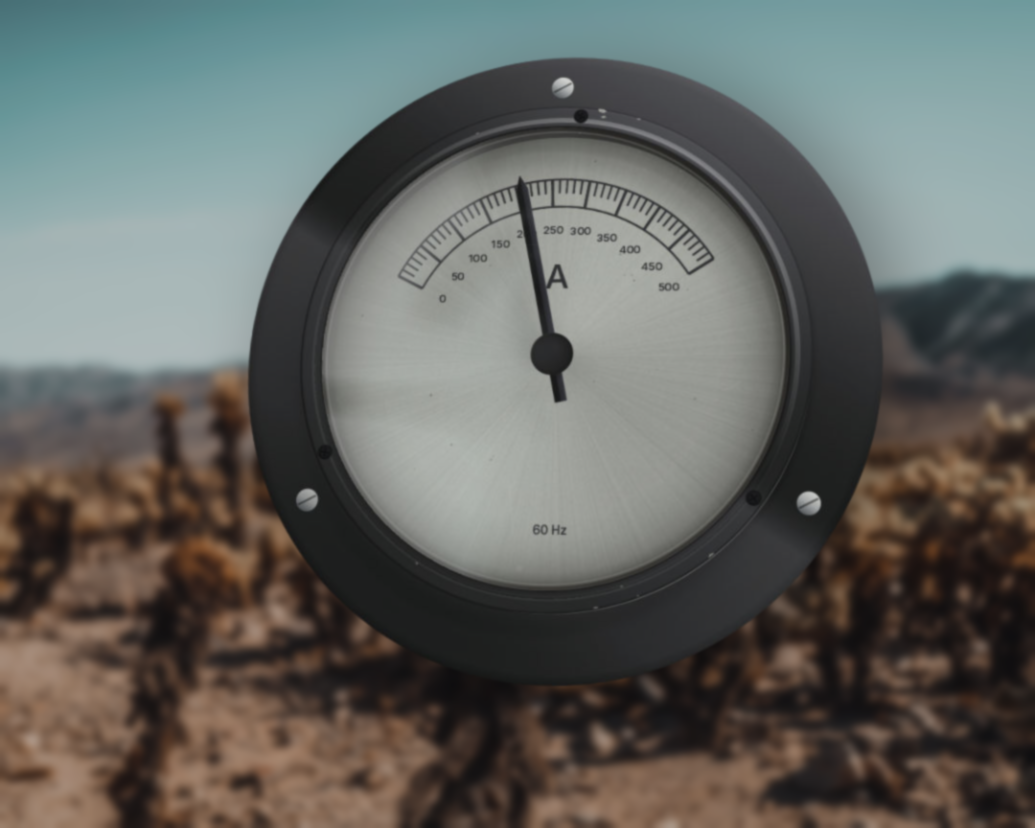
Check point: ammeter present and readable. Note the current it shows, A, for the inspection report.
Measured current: 210 A
